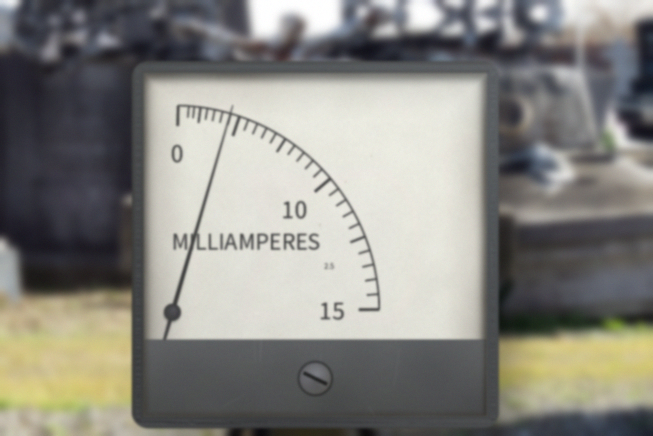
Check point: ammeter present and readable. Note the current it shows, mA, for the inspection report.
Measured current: 4.5 mA
